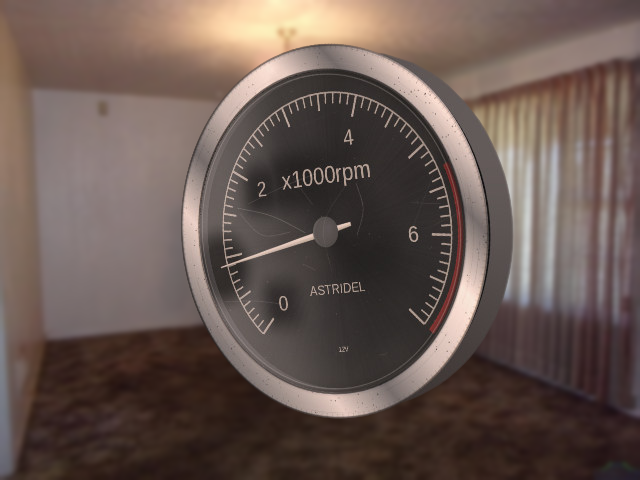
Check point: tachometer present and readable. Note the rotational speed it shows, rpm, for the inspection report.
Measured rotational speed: 900 rpm
